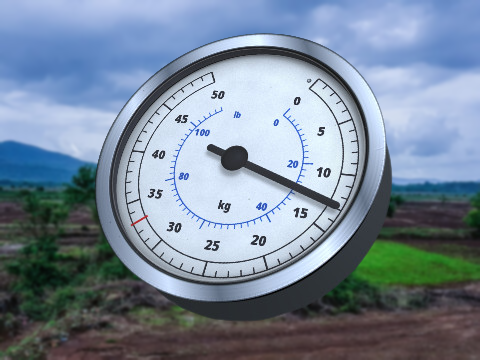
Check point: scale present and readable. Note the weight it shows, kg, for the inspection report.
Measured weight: 13 kg
